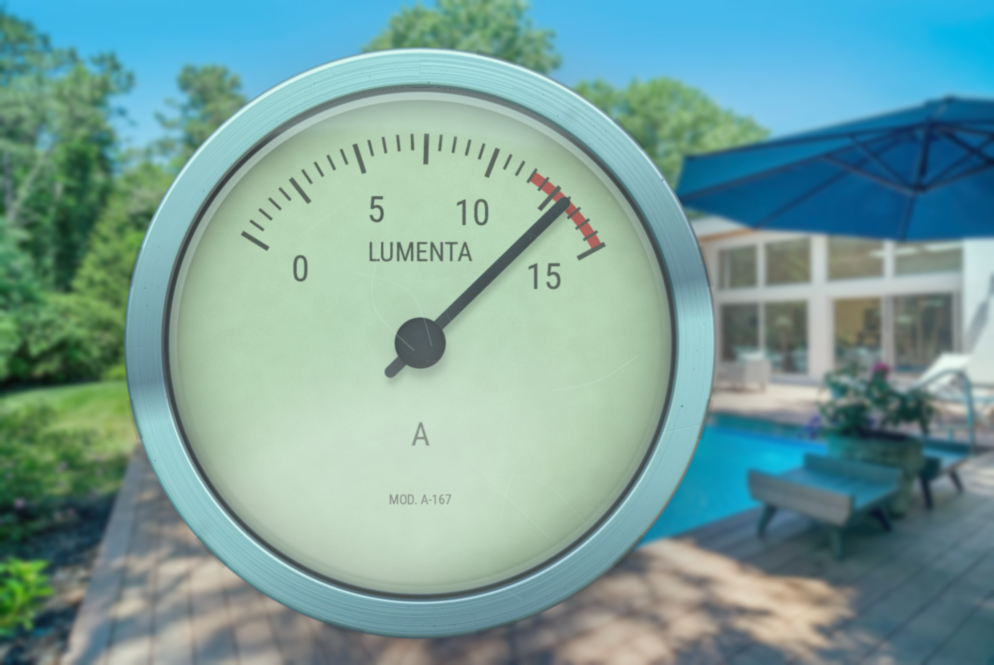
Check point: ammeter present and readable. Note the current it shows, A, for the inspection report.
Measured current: 13 A
